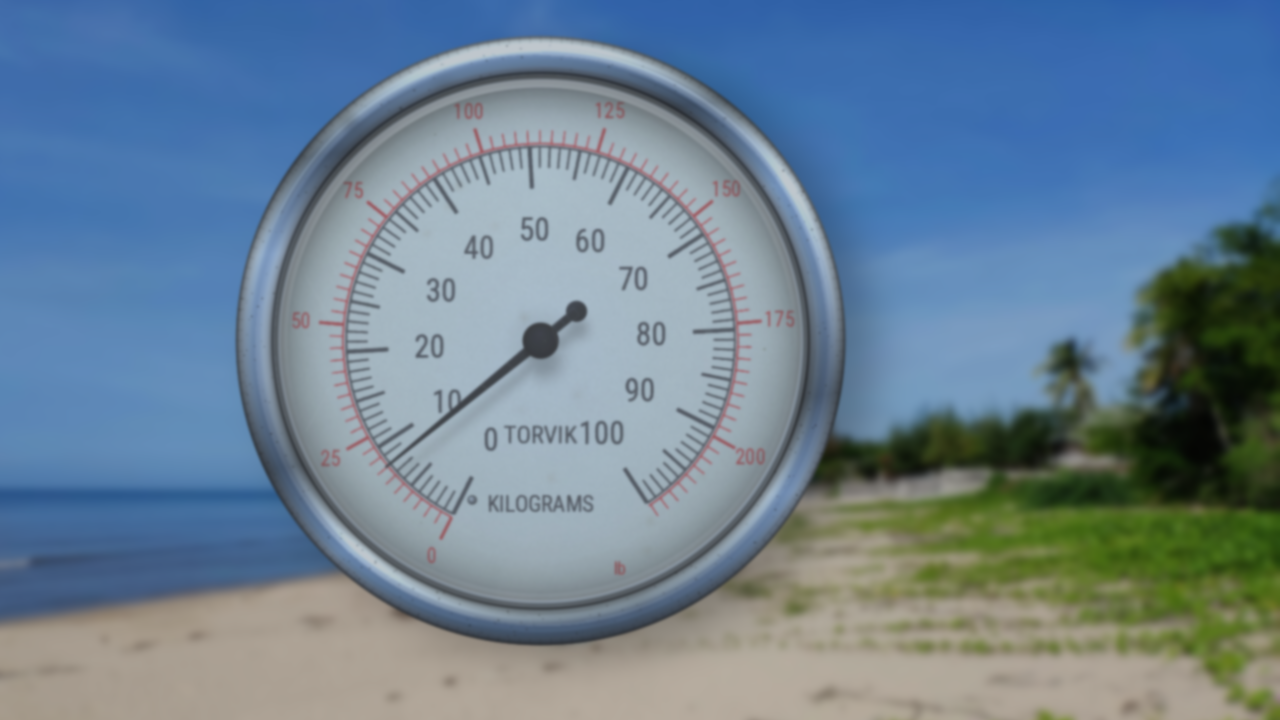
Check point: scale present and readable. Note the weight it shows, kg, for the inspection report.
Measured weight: 8 kg
